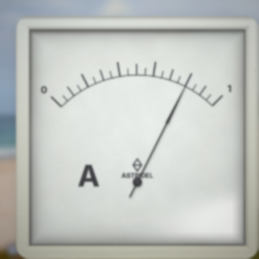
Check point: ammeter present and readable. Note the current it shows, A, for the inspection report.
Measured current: 0.8 A
